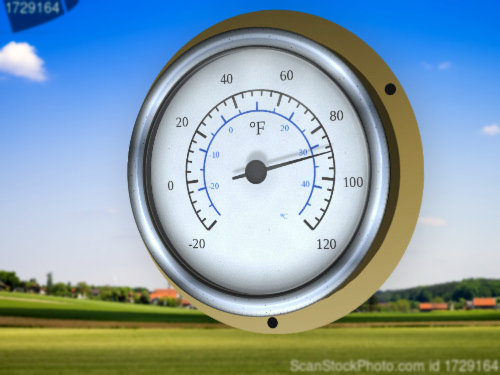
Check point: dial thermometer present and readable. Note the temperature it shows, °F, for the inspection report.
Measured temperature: 90 °F
